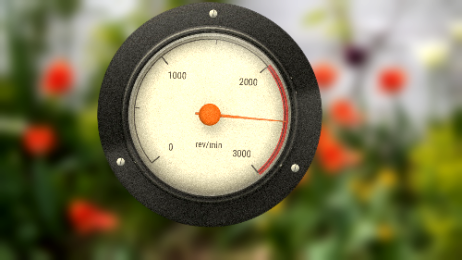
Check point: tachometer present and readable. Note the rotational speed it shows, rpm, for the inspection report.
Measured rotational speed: 2500 rpm
